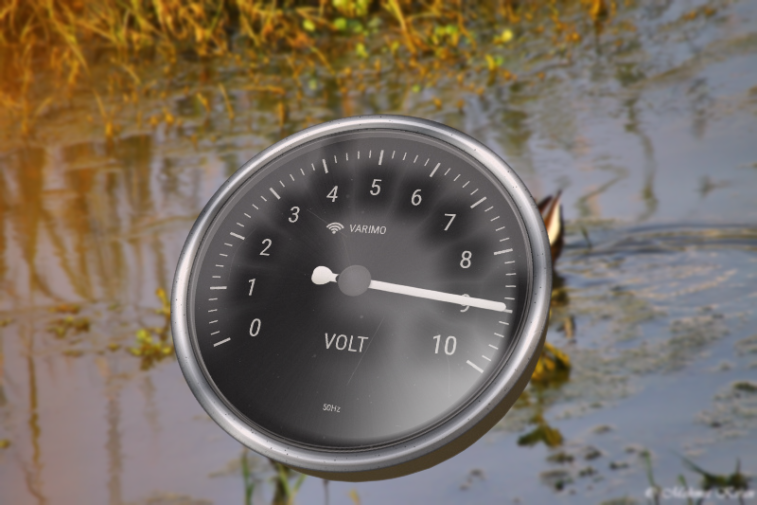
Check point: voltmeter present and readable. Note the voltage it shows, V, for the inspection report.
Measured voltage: 9 V
